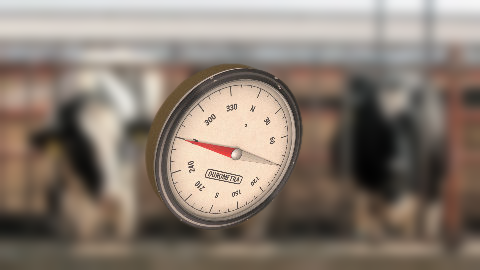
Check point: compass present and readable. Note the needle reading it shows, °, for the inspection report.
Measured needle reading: 270 °
